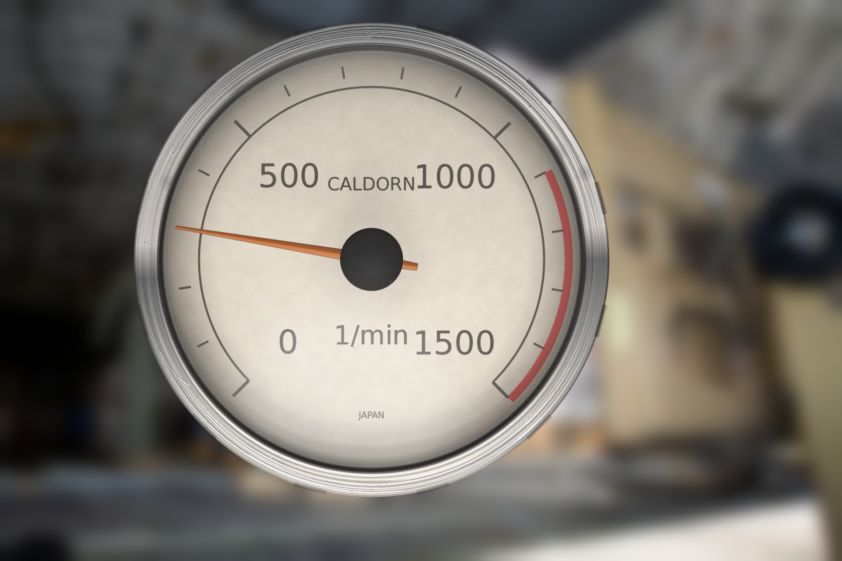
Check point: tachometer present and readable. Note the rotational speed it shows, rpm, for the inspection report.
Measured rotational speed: 300 rpm
